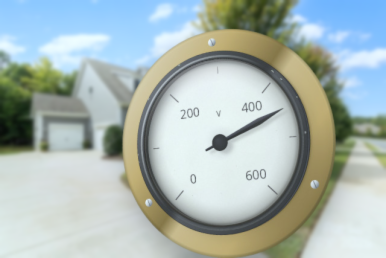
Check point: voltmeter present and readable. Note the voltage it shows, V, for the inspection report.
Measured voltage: 450 V
